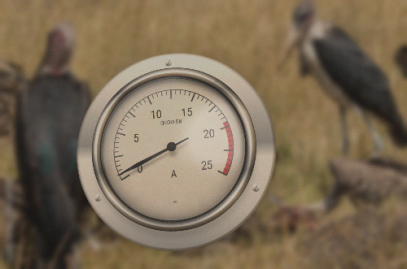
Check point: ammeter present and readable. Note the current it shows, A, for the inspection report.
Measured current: 0.5 A
